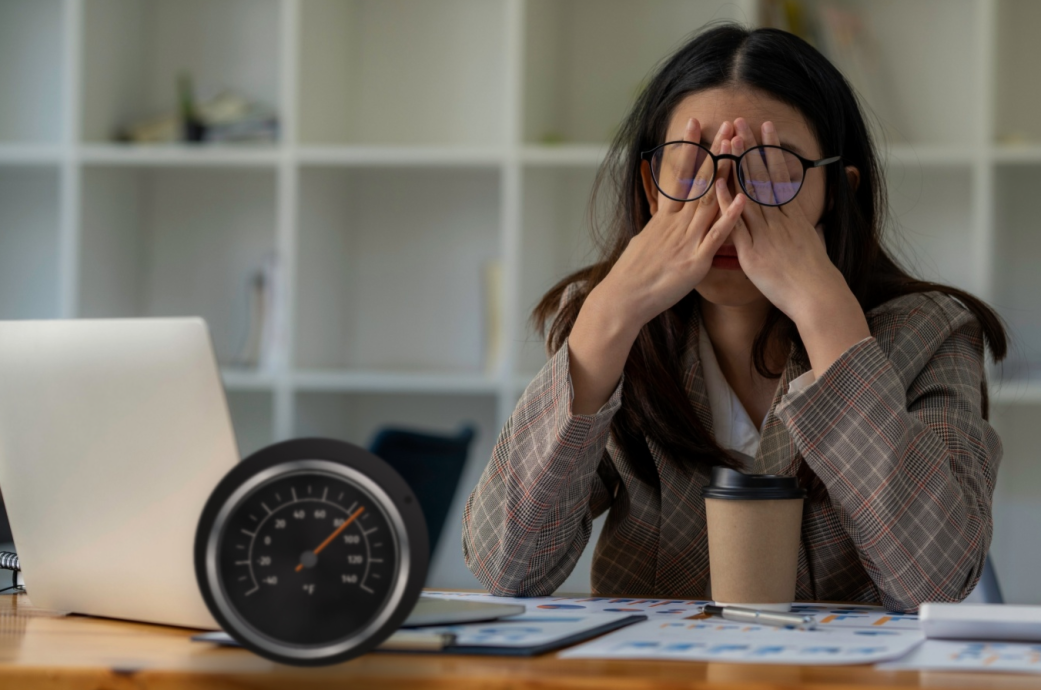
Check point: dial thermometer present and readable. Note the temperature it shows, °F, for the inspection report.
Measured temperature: 85 °F
